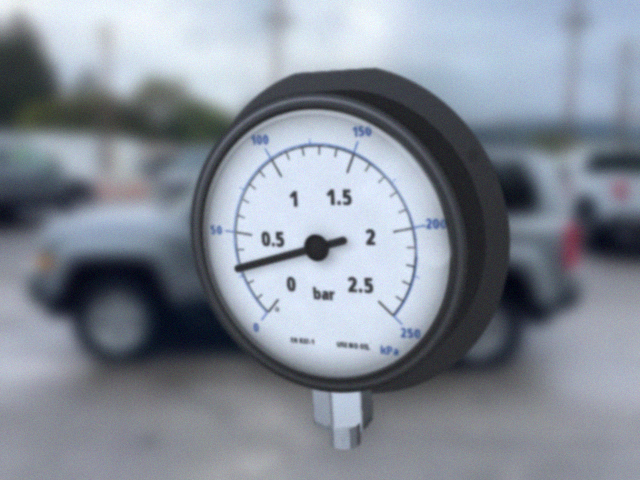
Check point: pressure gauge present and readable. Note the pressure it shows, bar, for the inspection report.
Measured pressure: 0.3 bar
